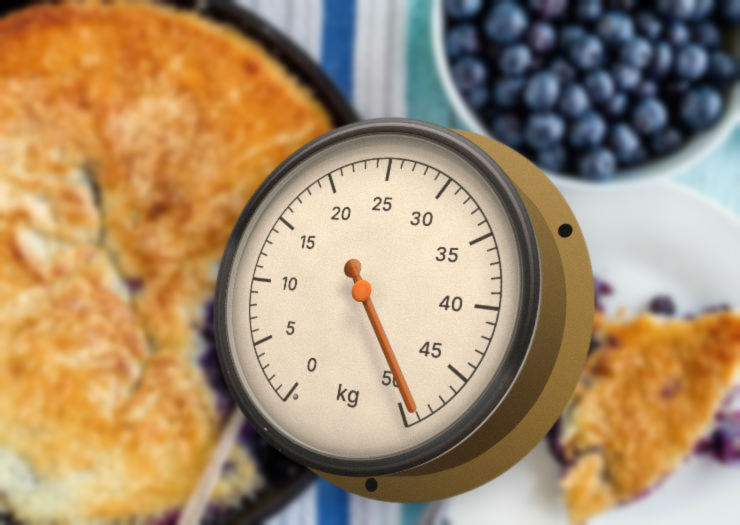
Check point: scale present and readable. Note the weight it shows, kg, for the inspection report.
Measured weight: 49 kg
